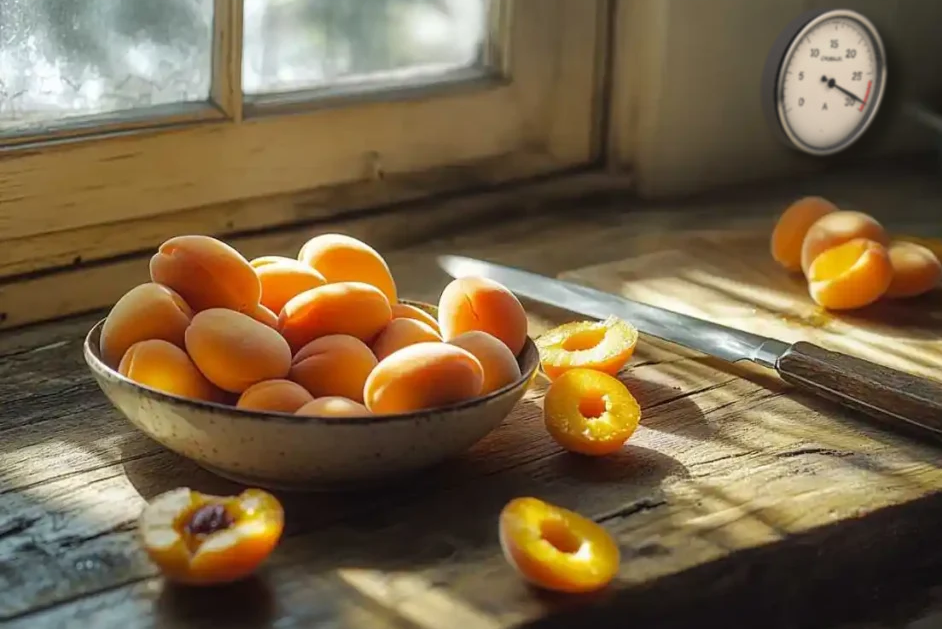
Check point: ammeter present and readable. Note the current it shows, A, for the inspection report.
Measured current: 29 A
